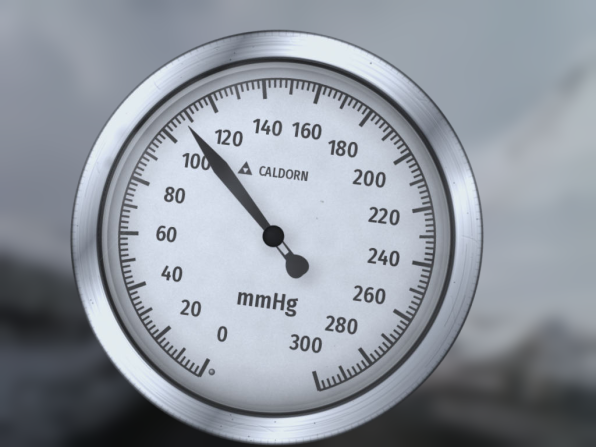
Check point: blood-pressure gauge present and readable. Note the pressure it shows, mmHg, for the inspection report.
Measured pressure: 108 mmHg
